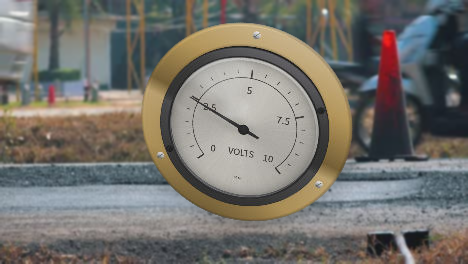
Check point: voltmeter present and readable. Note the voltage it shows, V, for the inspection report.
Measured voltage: 2.5 V
